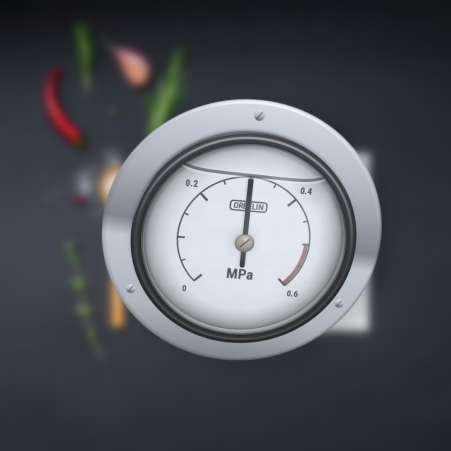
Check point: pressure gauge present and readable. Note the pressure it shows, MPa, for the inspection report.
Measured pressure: 0.3 MPa
